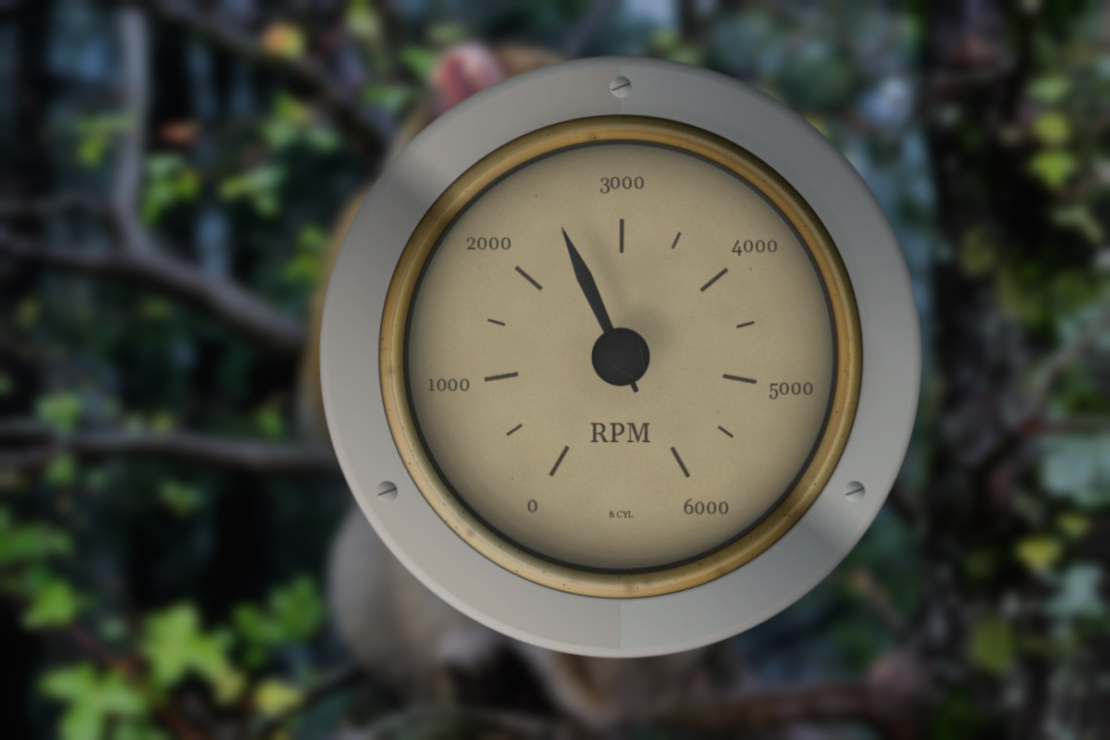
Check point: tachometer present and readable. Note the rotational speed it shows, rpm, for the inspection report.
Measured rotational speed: 2500 rpm
